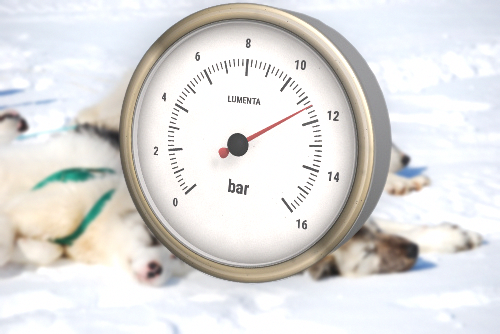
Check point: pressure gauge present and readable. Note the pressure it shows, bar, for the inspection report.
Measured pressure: 11.4 bar
